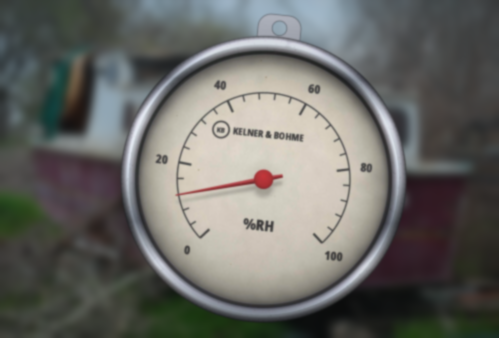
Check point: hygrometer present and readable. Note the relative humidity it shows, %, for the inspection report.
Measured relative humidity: 12 %
